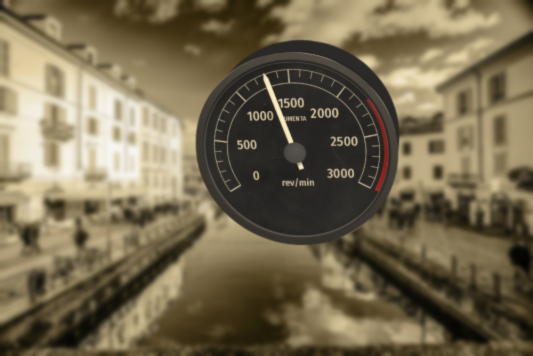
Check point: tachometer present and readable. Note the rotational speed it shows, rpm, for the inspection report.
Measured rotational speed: 1300 rpm
